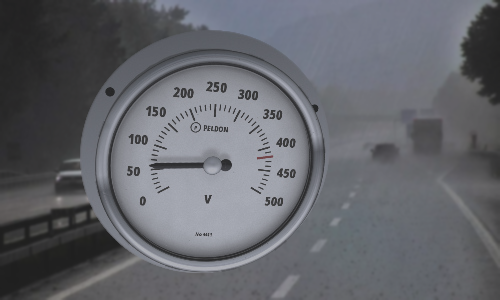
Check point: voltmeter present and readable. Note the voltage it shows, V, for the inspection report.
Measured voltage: 60 V
